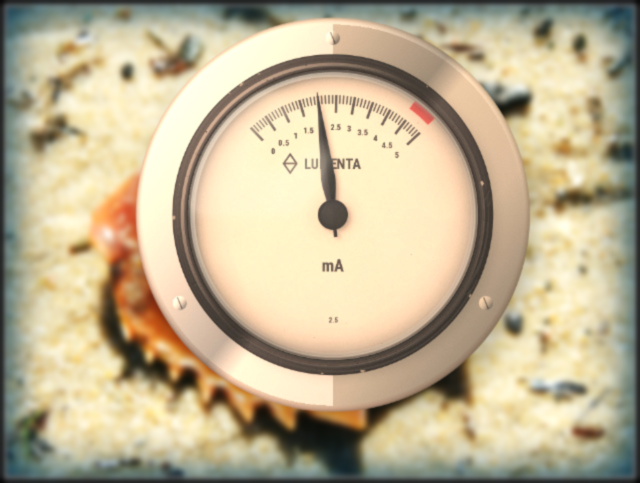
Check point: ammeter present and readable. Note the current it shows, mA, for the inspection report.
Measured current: 2 mA
